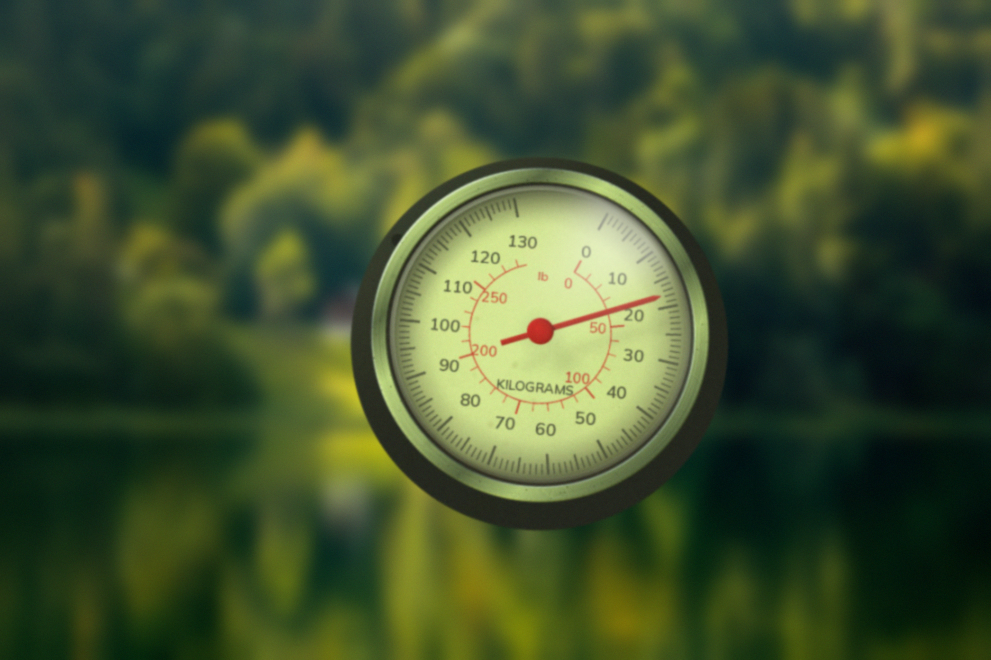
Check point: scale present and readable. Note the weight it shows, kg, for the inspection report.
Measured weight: 18 kg
